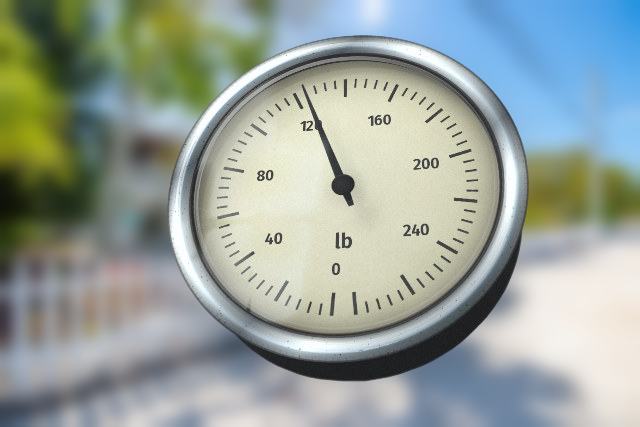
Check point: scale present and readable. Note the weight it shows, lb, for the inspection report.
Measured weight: 124 lb
